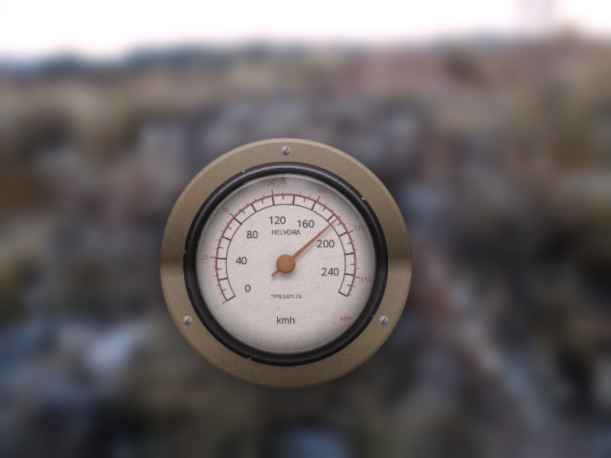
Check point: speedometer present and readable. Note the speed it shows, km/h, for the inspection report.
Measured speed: 185 km/h
